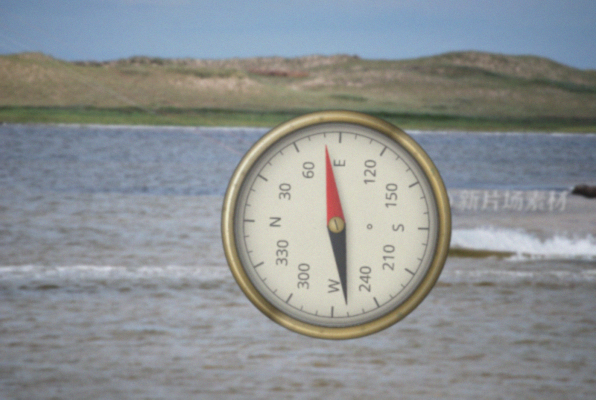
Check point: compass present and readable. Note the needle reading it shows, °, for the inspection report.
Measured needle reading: 80 °
